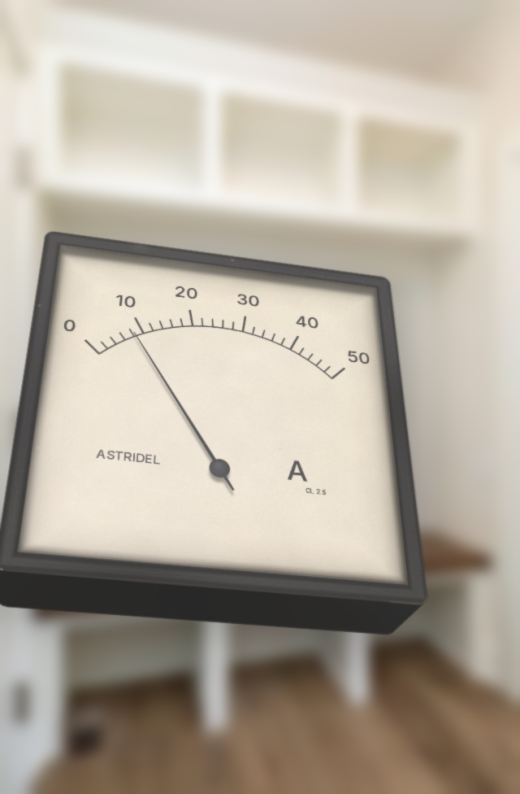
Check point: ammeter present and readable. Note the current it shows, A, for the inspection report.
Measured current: 8 A
